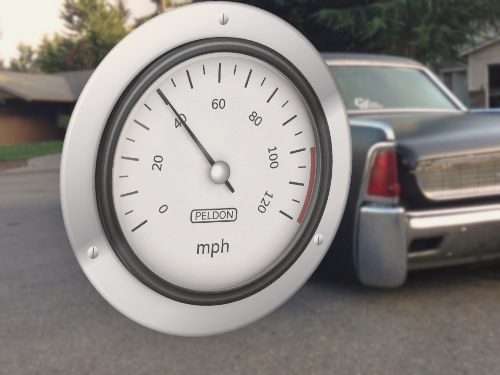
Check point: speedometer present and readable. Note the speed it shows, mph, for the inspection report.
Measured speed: 40 mph
